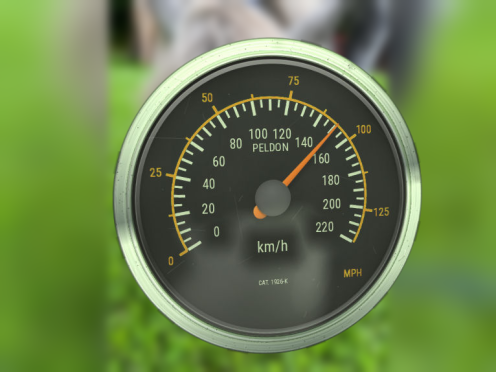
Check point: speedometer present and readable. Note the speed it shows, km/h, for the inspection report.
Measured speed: 150 km/h
